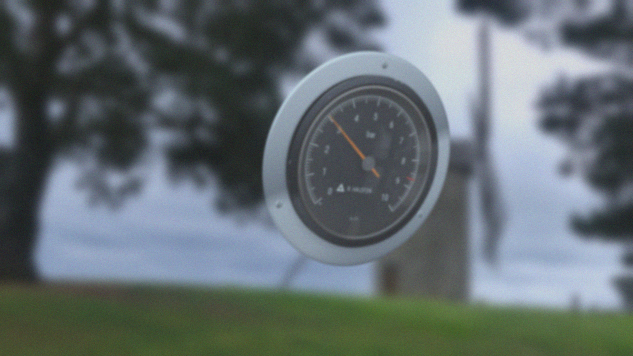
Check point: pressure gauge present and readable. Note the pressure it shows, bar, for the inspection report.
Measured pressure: 3 bar
